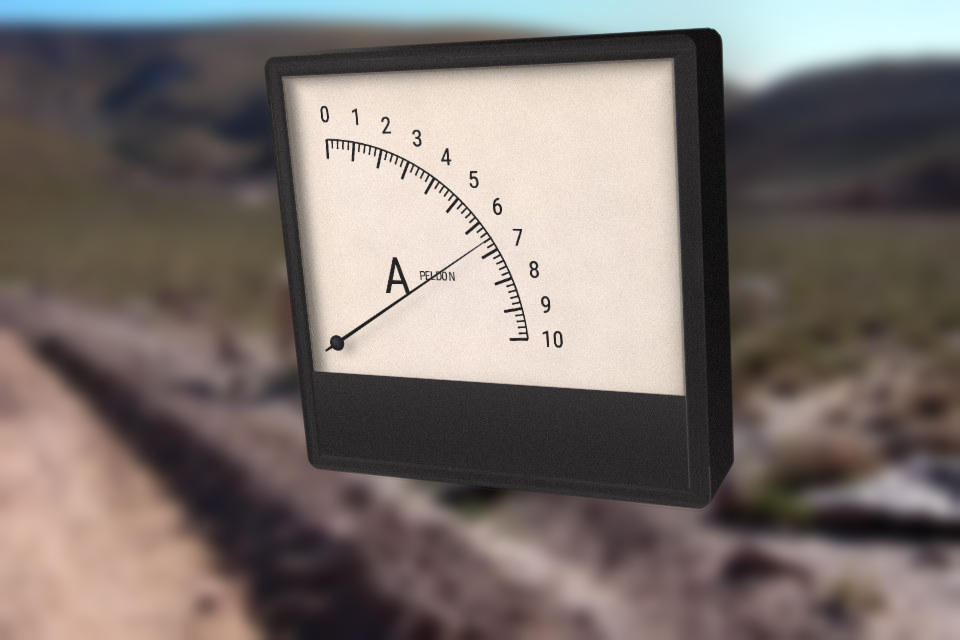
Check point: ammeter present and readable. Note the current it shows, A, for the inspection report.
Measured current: 6.6 A
